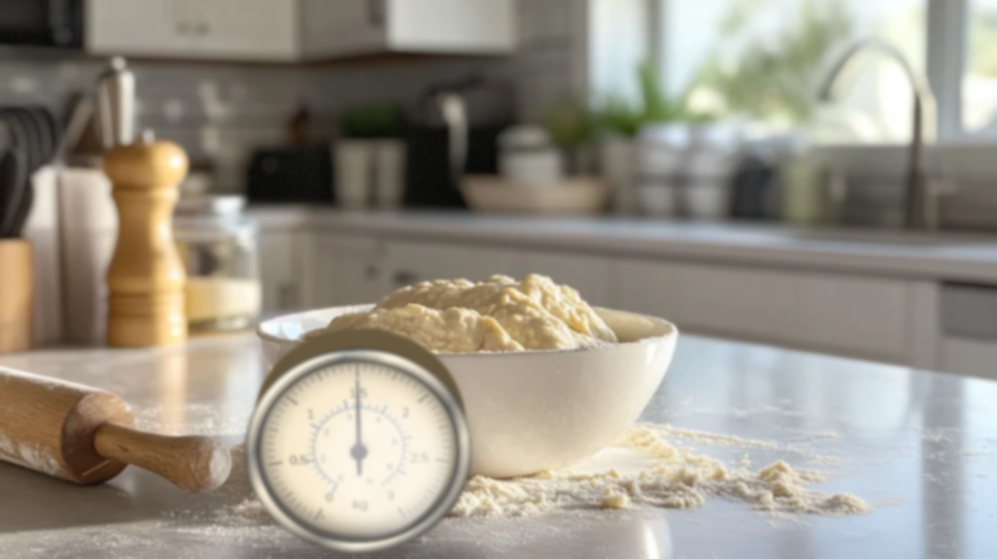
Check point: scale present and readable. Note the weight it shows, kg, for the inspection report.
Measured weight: 1.5 kg
